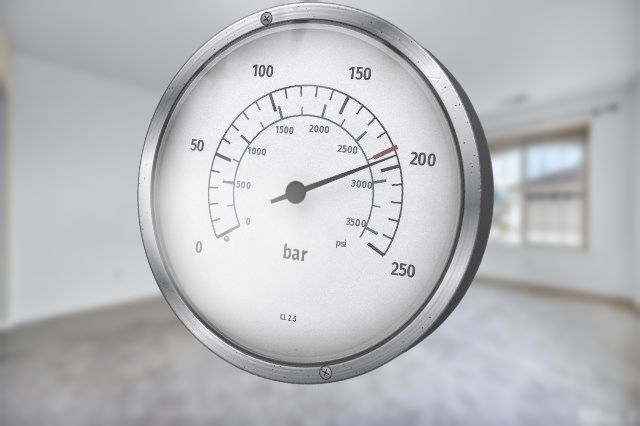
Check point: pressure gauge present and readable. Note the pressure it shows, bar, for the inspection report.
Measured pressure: 195 bar
